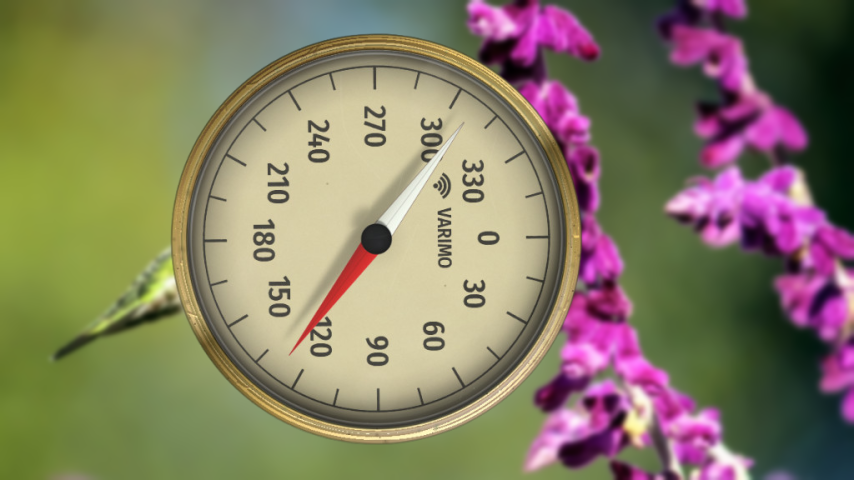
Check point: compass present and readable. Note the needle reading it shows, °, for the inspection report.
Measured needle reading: 127.5 °
